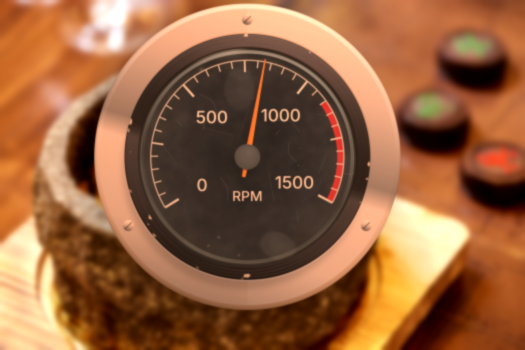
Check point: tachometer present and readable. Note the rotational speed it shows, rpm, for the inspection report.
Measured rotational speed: 825 rpm
